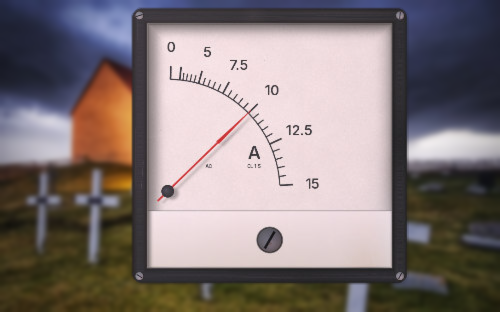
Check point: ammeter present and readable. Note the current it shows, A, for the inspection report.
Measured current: 10 A
